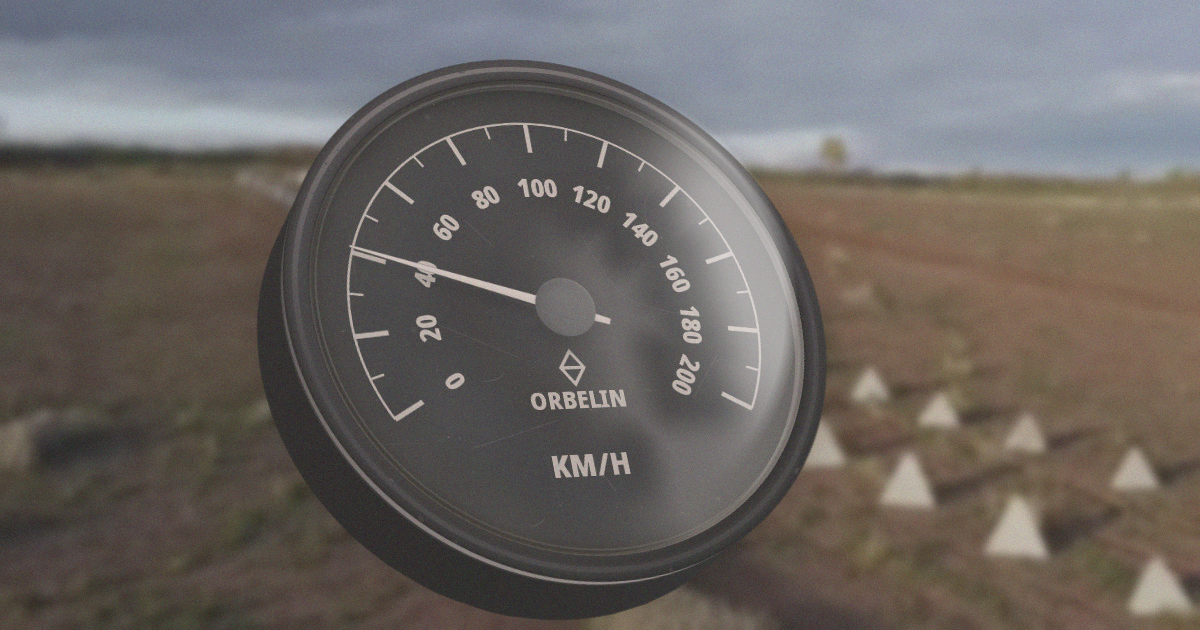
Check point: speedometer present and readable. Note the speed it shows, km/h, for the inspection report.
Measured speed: 40 km/h
